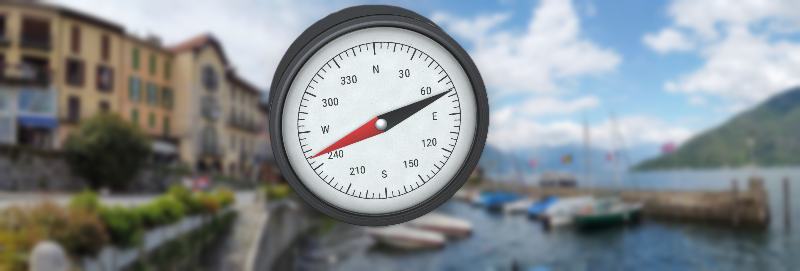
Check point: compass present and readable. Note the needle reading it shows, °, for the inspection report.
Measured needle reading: 250 °
